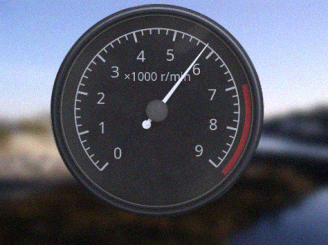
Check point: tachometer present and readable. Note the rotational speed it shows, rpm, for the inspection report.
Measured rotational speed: 5800 rpm
